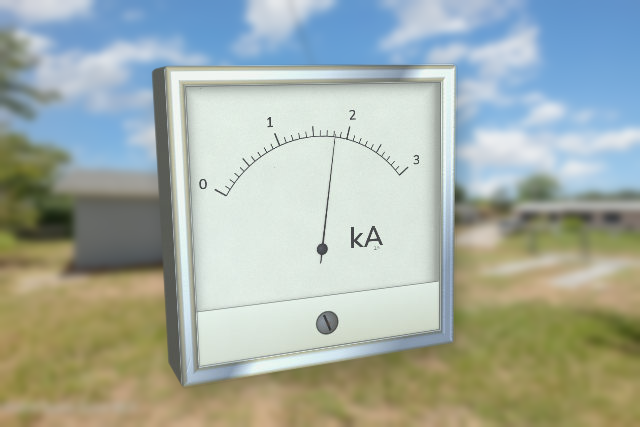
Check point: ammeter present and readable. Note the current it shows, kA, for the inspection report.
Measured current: 1.8 kA
